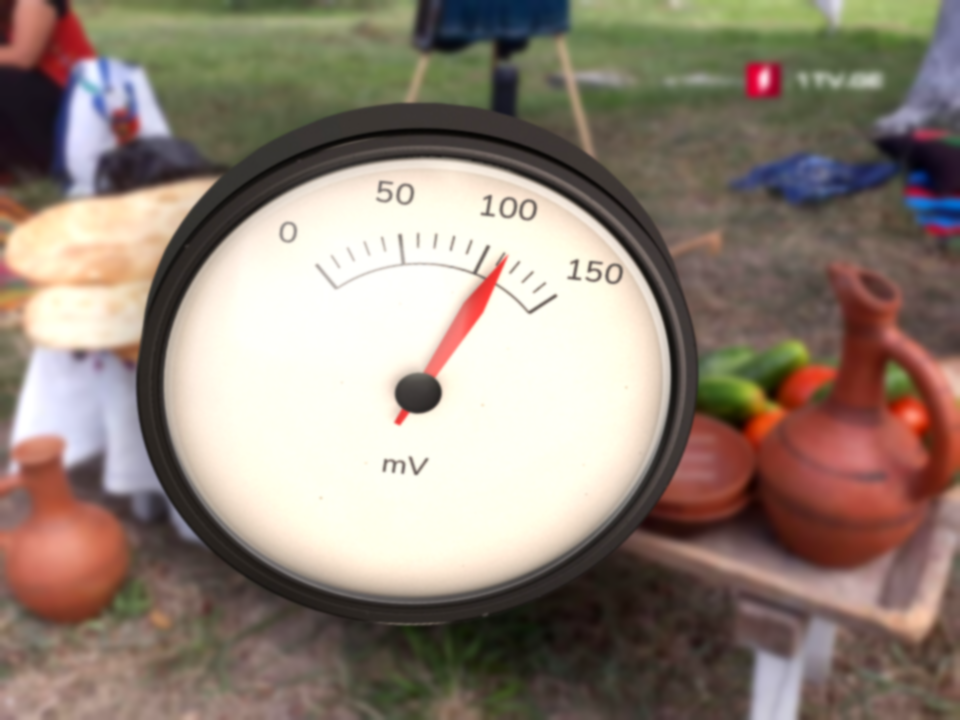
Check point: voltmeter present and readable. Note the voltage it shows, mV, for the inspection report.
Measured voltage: 110 mV
